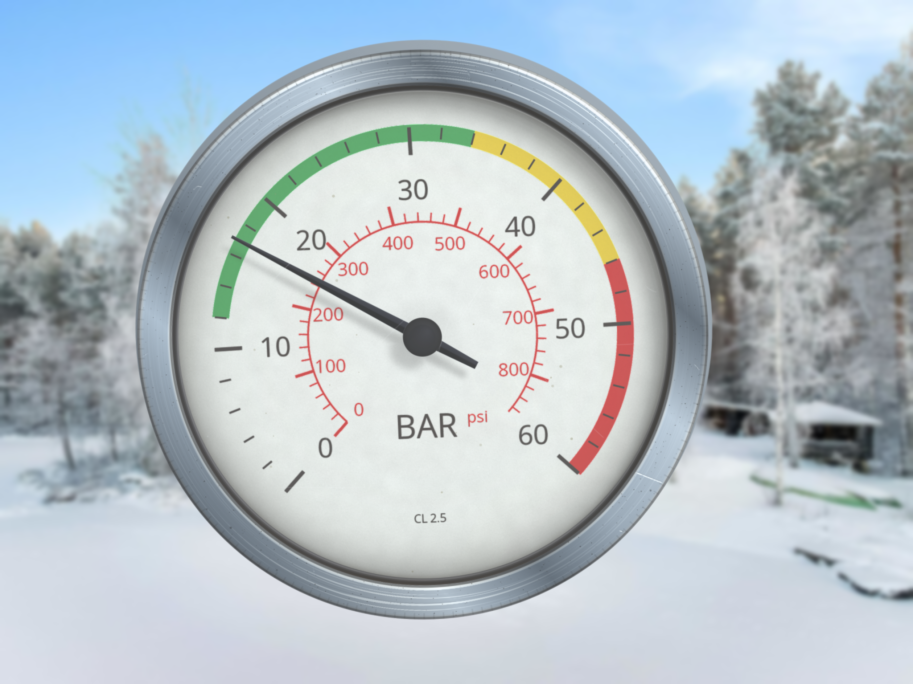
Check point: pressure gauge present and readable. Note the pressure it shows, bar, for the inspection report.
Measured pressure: 17 bar
